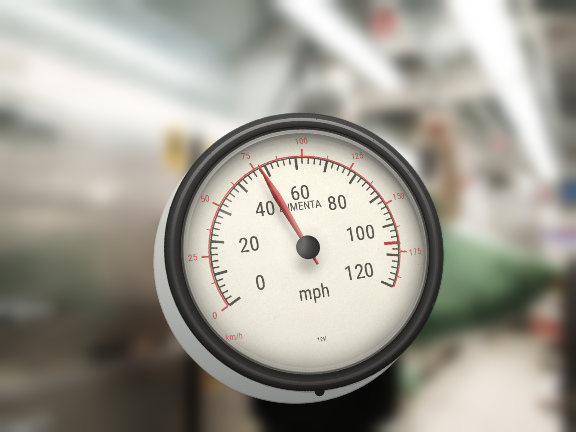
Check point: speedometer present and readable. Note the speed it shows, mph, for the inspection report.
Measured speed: 48 mph
